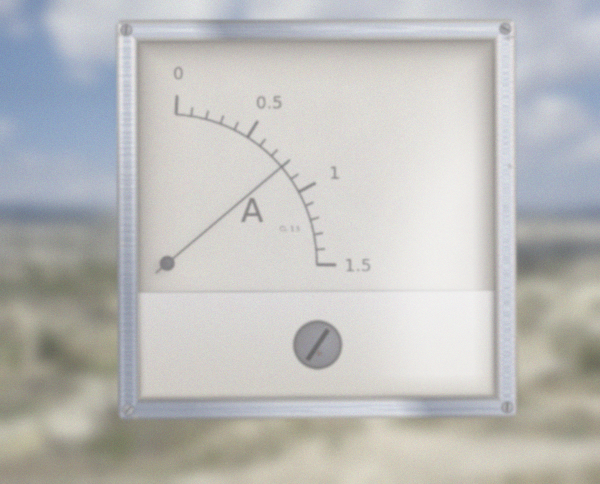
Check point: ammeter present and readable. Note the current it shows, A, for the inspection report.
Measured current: 0.8 A
